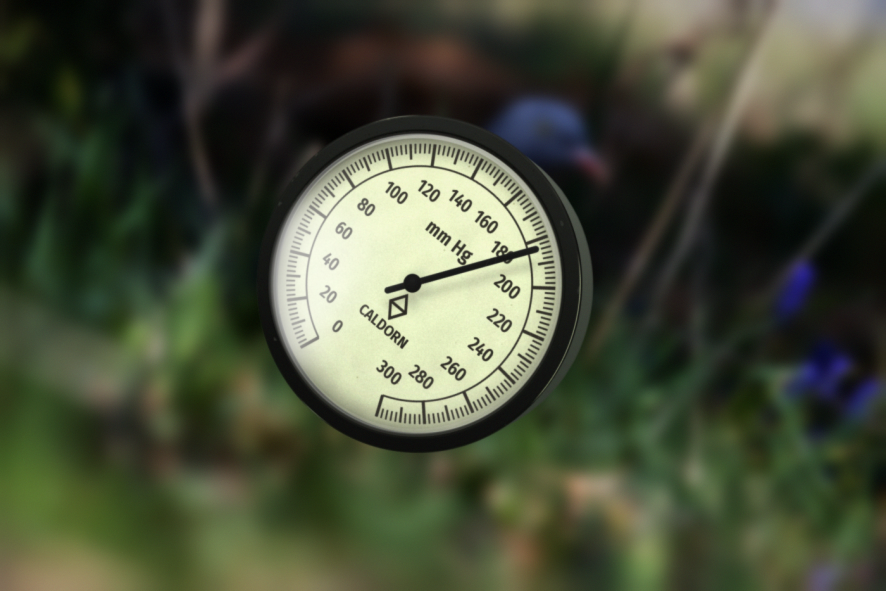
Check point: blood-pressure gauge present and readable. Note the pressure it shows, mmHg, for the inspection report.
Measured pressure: 184 mmHg
